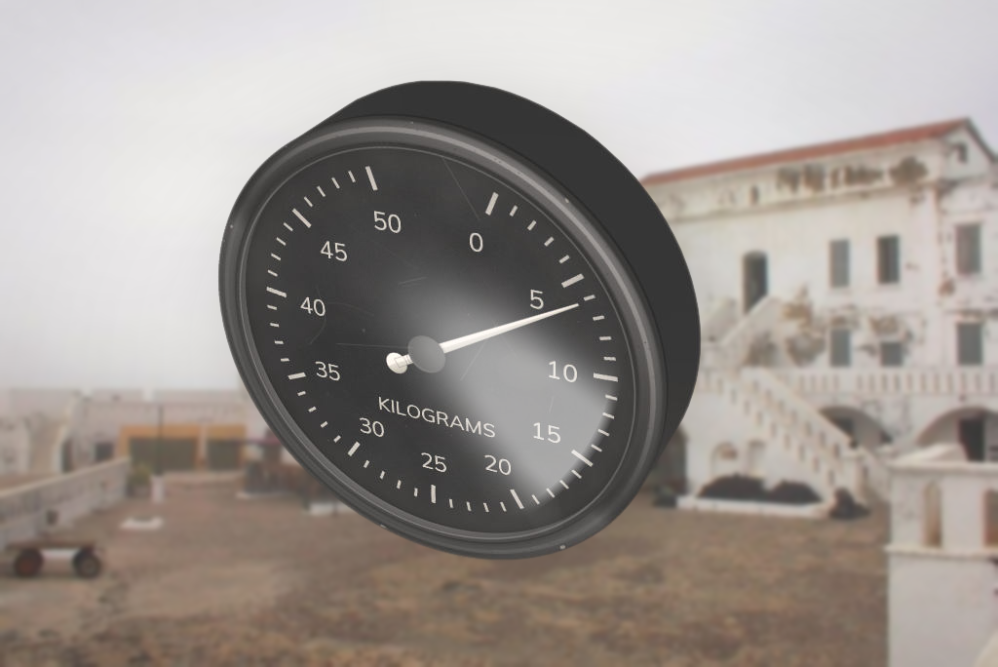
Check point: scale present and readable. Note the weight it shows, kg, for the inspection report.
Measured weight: 6 kg
